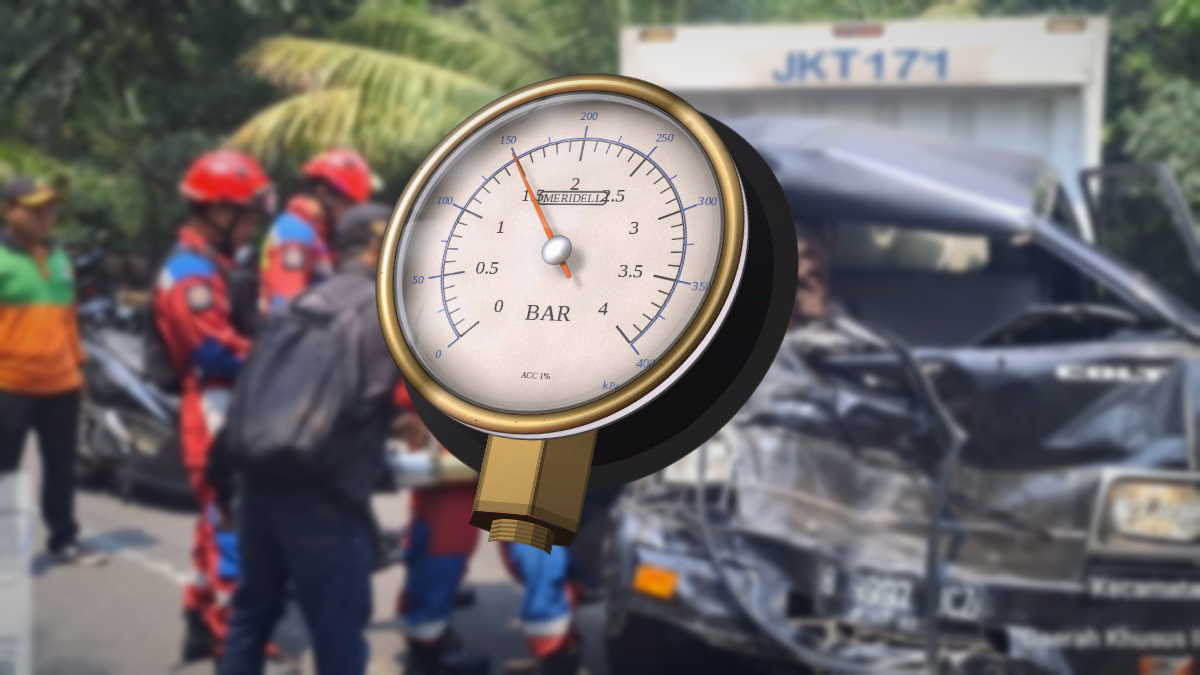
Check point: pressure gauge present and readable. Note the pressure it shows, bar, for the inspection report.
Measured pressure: 1.5 bar
